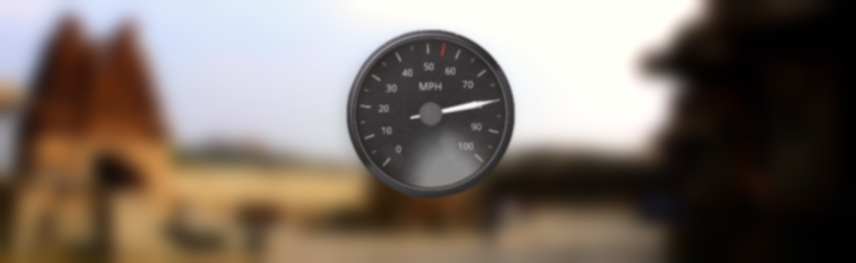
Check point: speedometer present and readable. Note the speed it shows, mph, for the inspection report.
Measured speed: 80 mph
